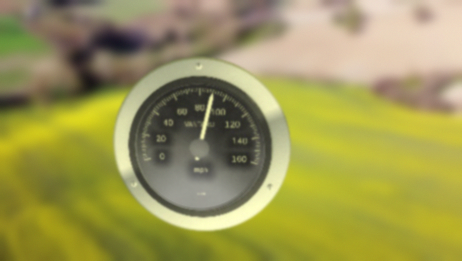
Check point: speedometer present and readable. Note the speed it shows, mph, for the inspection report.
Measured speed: 90 mph
